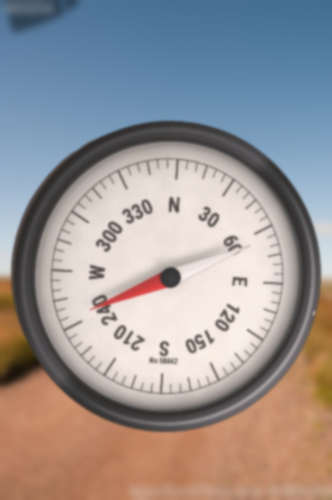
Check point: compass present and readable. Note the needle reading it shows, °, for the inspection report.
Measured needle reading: 245 °
